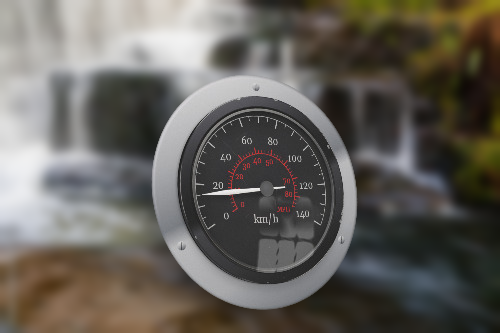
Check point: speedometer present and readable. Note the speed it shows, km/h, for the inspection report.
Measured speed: 15 km/h
